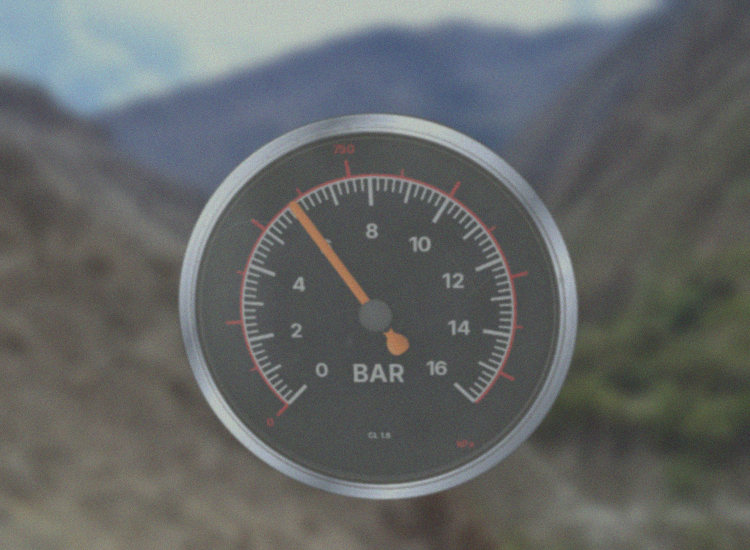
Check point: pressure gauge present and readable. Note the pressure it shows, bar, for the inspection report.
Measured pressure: 6 bar
